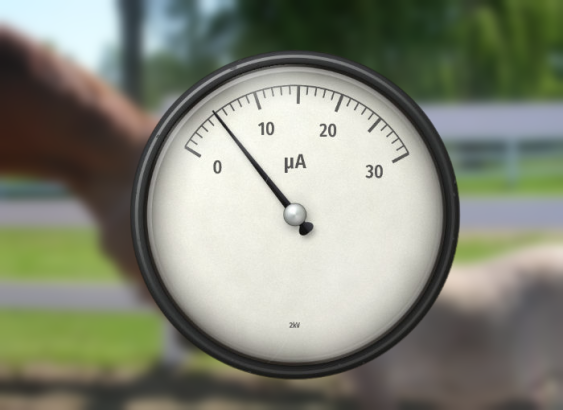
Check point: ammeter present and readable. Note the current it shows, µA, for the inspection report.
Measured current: 5 µA
